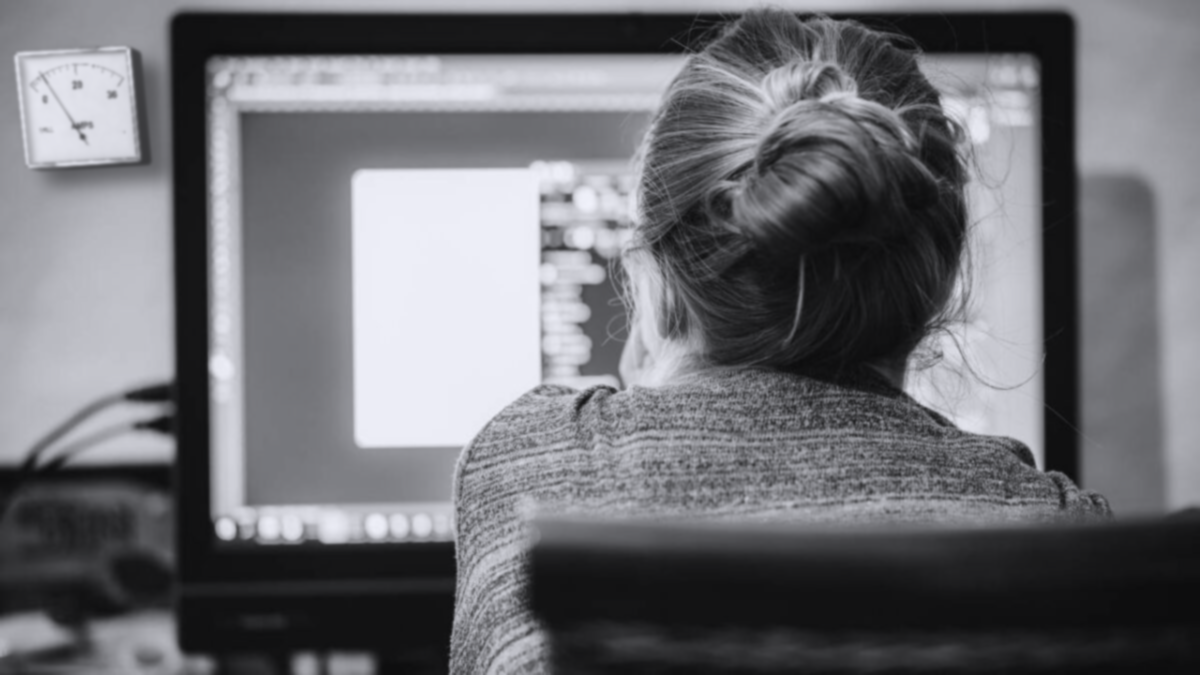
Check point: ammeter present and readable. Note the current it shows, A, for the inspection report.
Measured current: 10 A
